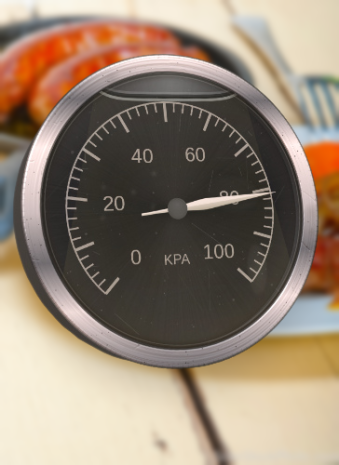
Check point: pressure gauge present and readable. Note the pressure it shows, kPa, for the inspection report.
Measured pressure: 81 kPa
